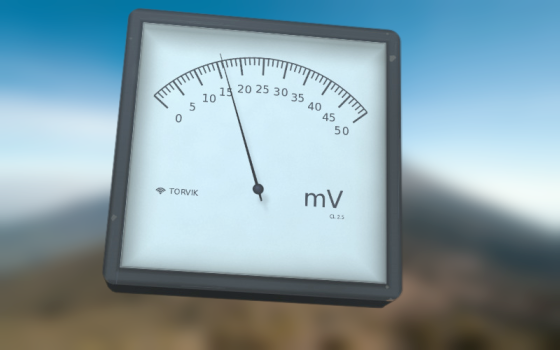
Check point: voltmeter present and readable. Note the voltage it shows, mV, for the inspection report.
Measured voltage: 16 mV
